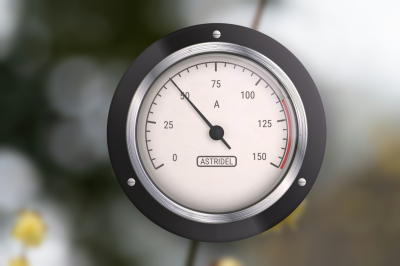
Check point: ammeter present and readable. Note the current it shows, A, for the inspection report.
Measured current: 50 A
